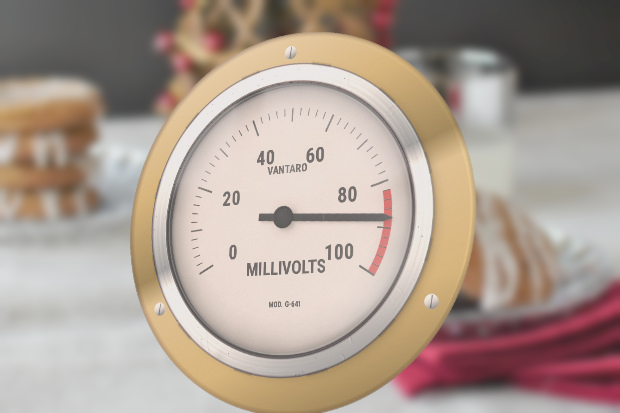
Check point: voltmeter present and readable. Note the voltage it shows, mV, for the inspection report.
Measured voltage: 88 mV
